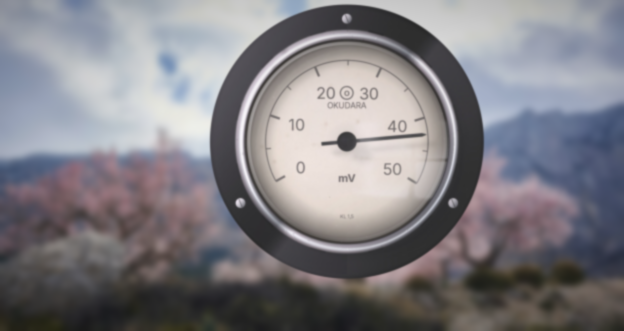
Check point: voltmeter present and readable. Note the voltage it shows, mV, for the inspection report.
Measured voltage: 42.5 mV
